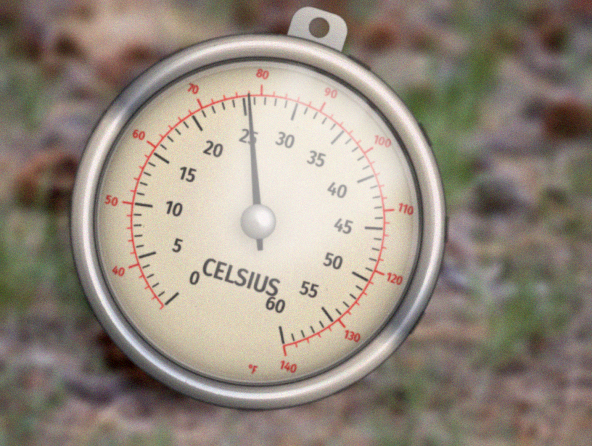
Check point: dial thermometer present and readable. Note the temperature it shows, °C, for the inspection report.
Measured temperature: 25.5 °C
